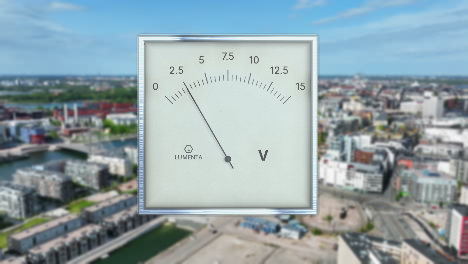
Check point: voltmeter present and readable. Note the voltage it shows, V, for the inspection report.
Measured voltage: 2.5 V
